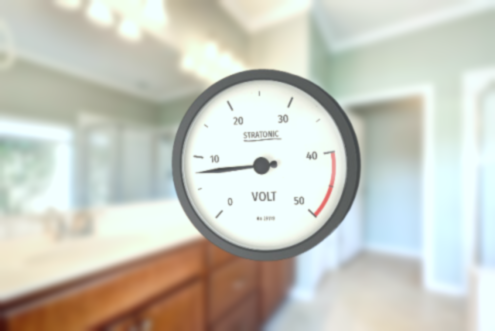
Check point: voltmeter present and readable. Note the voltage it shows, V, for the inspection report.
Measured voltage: 7.5 V
